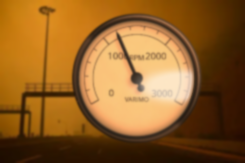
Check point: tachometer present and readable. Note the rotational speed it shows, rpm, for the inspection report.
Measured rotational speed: 1200 rpm
